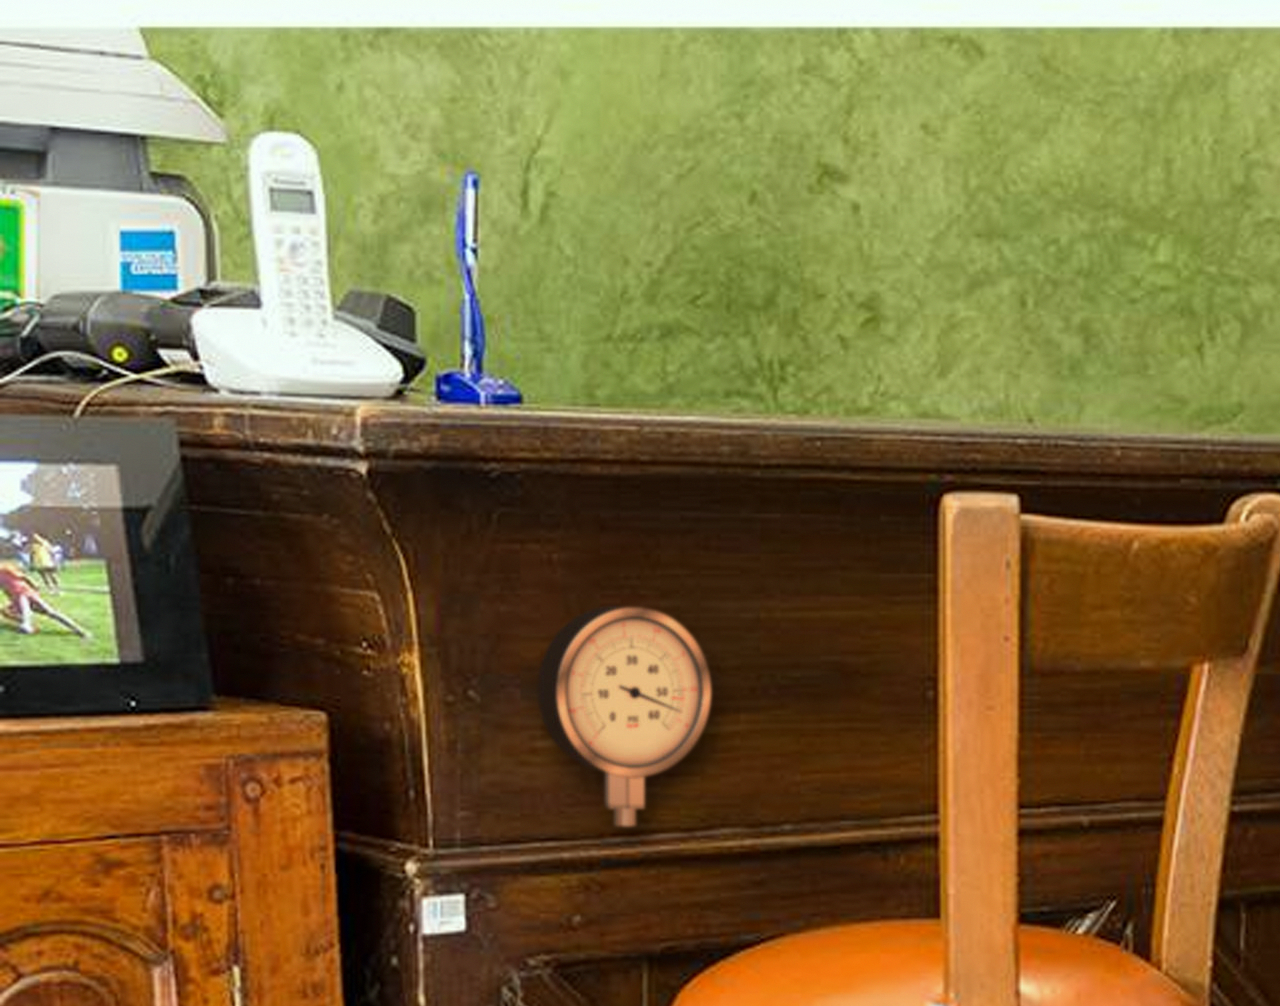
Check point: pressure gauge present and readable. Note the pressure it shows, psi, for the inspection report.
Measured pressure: 55 psi
